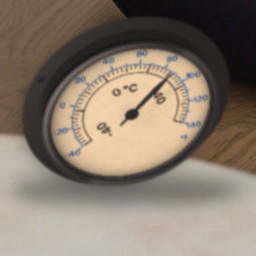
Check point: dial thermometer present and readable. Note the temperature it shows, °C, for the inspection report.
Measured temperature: 30 °C
